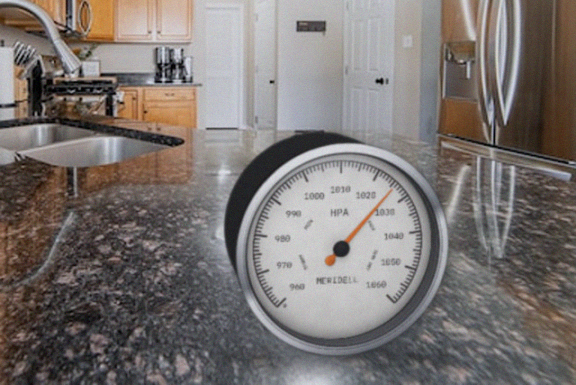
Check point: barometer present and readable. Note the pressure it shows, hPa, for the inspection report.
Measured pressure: 1025 hPa
